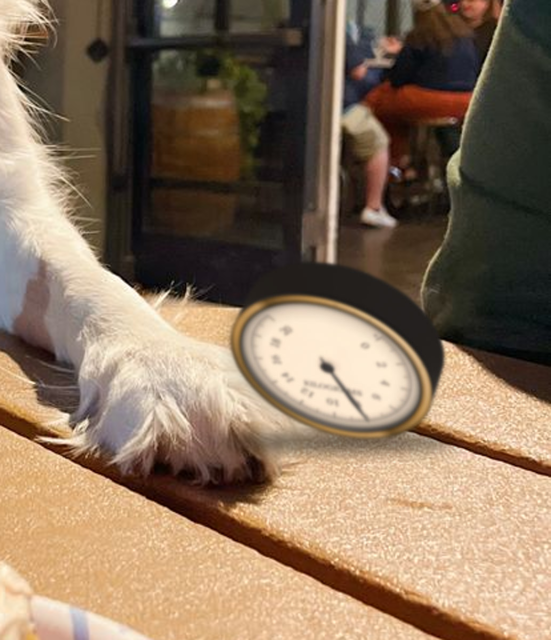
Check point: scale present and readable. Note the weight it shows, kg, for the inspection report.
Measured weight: 8 kg
